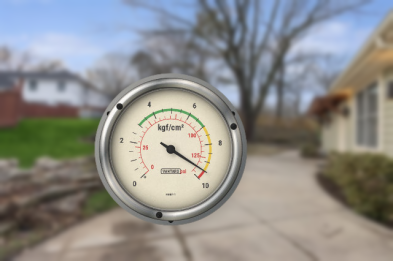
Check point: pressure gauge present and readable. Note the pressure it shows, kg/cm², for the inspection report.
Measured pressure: 9.5 kg/cm²
